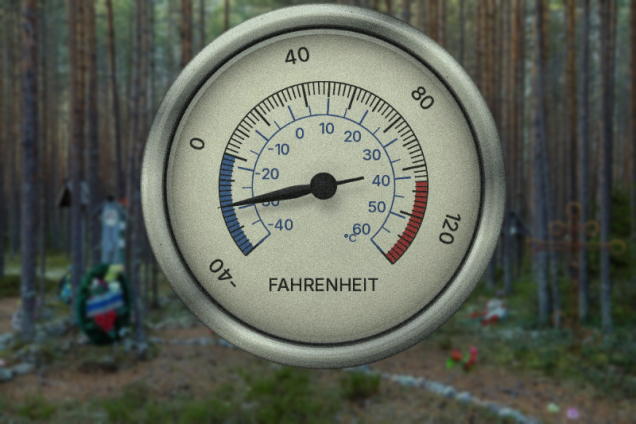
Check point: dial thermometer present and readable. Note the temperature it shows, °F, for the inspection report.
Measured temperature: -20 °F
